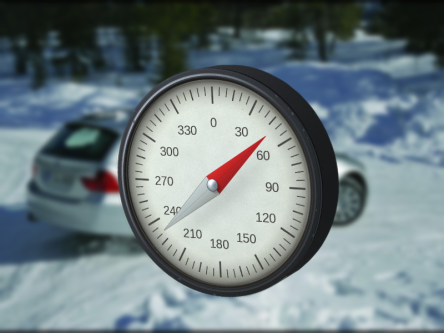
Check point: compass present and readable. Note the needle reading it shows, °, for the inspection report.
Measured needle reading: 50 °
